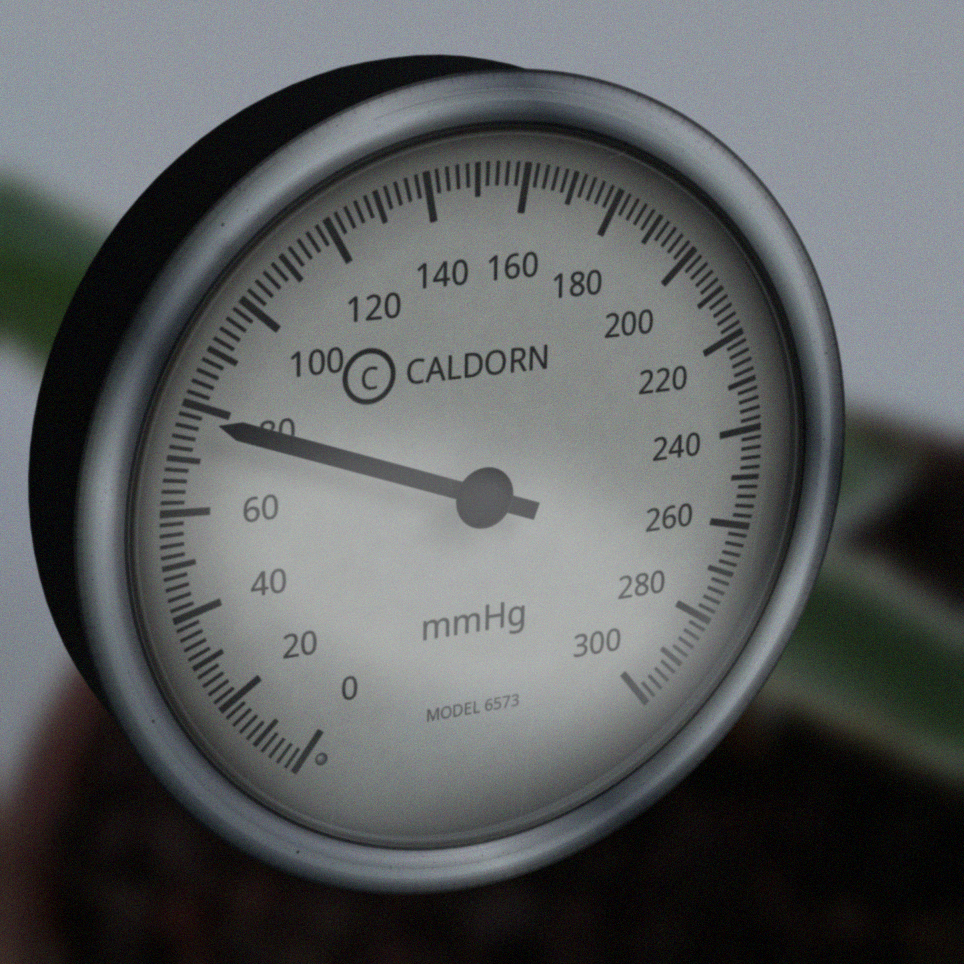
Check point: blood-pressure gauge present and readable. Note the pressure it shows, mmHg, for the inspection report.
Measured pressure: 78 mmHg
